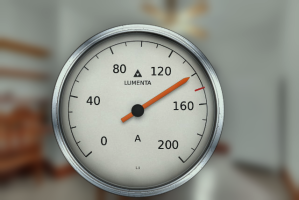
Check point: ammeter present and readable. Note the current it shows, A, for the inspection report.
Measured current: 140 A
